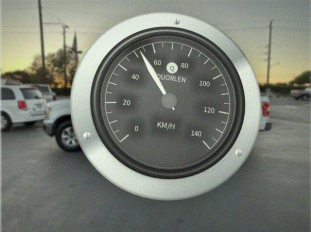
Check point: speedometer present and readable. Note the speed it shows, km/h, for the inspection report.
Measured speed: 52.5 km/h
